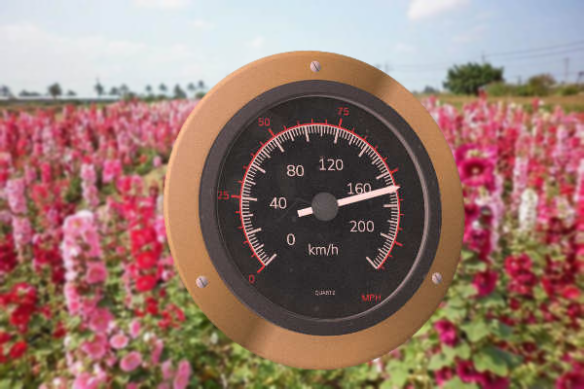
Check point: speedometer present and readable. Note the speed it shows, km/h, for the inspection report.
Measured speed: 170 km/h
